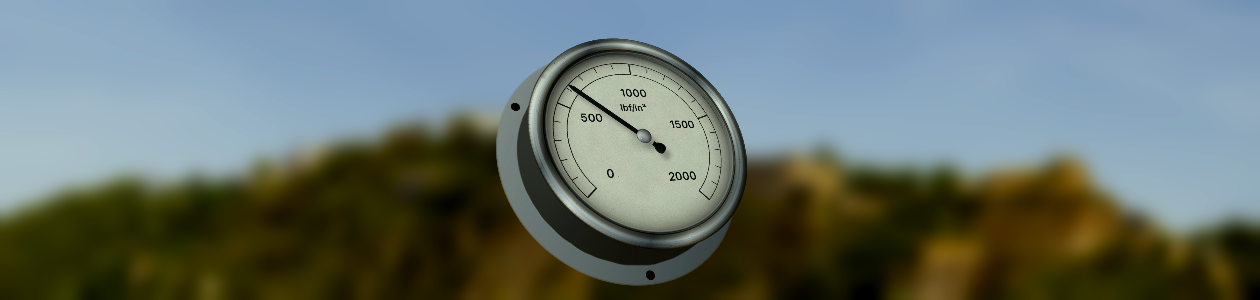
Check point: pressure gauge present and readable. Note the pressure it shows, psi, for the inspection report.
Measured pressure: 600 psi
